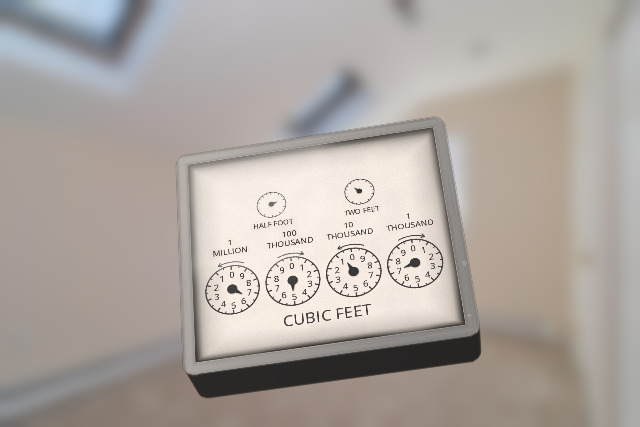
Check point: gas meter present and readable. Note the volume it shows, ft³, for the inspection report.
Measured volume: 650700 ft³
